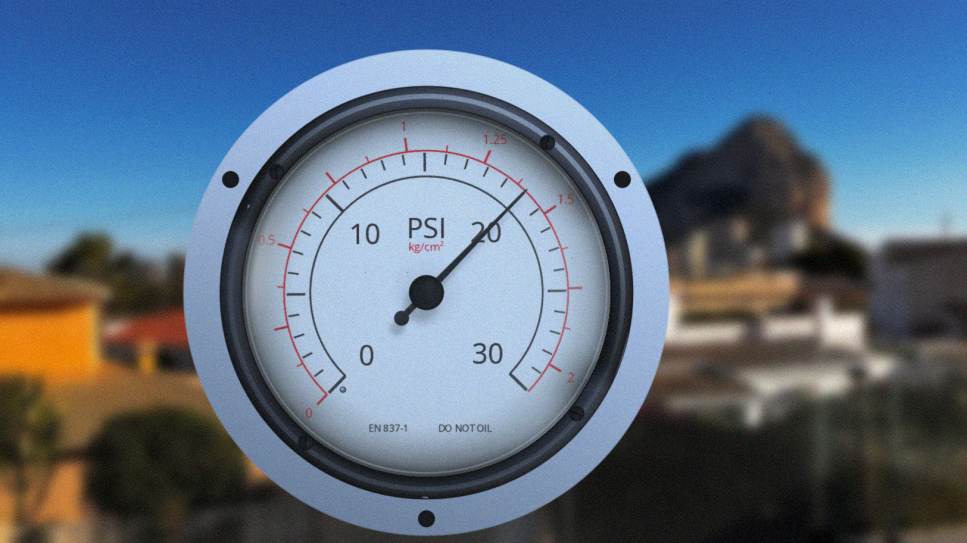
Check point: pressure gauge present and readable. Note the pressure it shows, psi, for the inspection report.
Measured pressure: 20 psi
